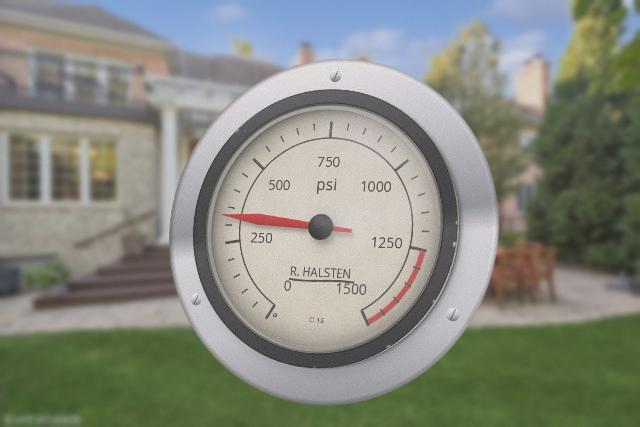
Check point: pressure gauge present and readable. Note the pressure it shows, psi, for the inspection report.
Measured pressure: 325 psi
